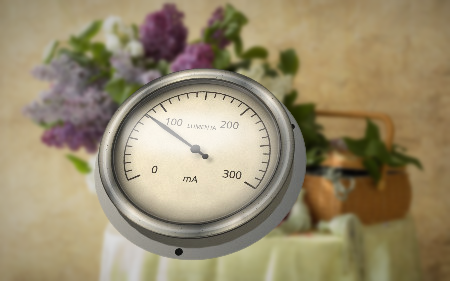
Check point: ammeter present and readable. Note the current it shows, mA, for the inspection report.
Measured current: 80 mA
